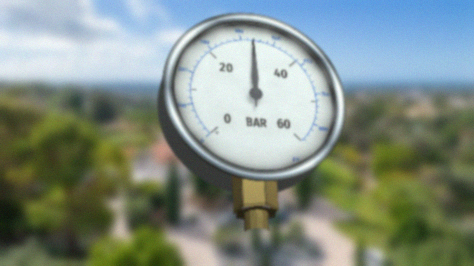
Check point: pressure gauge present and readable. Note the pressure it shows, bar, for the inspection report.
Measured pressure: 30 bar
